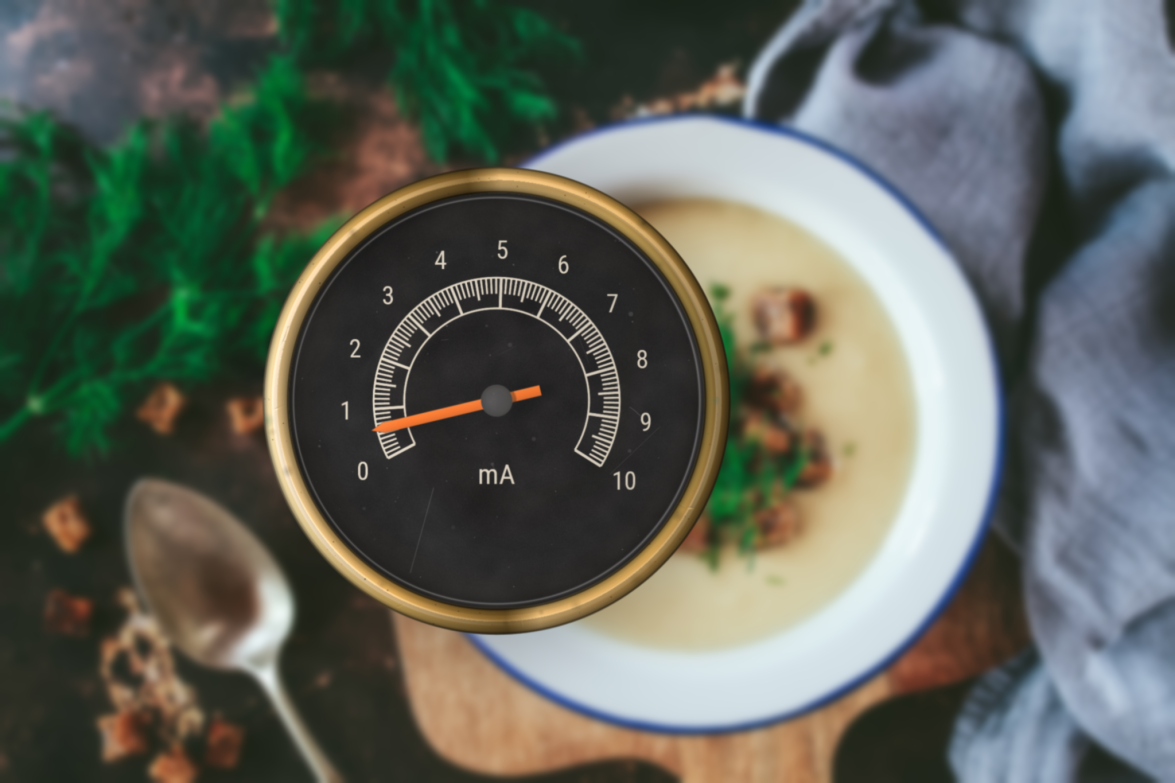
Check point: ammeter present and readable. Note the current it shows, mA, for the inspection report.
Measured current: 0.6 mA
